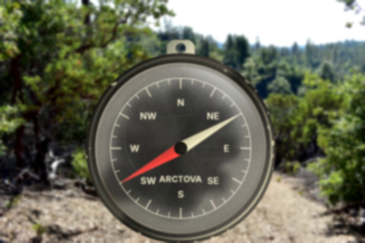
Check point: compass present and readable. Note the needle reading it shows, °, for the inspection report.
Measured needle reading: 240 °
